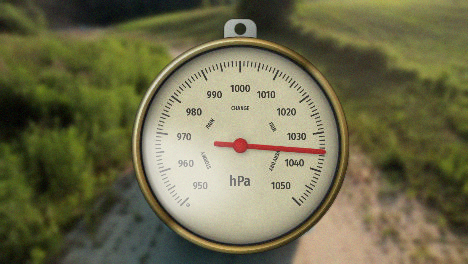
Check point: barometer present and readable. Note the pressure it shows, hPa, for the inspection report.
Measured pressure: 1035 hPa
